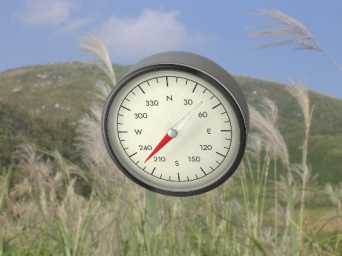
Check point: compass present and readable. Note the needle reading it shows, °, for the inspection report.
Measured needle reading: 225 °
